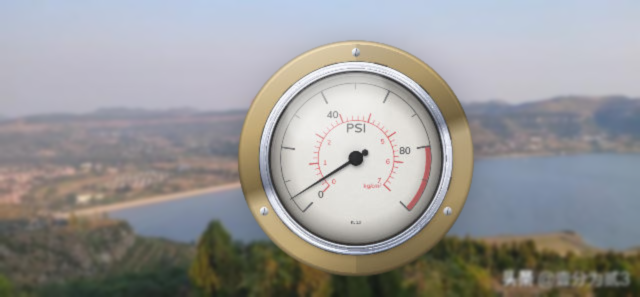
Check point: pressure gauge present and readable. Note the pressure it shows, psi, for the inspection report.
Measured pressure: 5 psi
